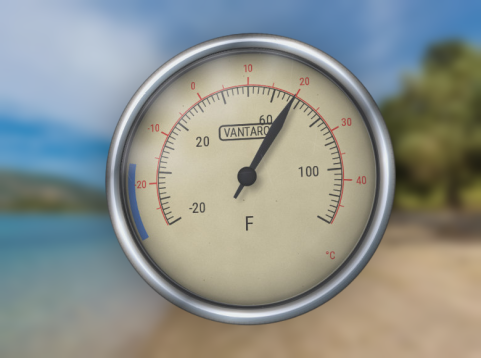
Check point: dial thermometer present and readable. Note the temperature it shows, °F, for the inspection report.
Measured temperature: 68 °F
